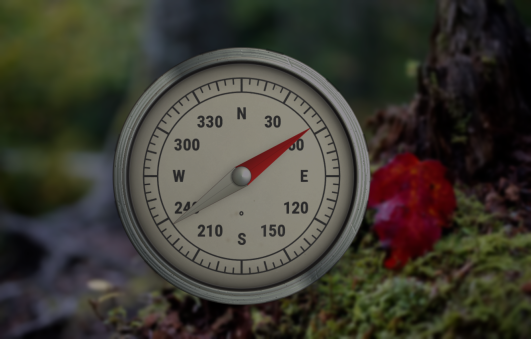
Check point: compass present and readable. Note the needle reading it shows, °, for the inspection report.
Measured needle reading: 55 °
